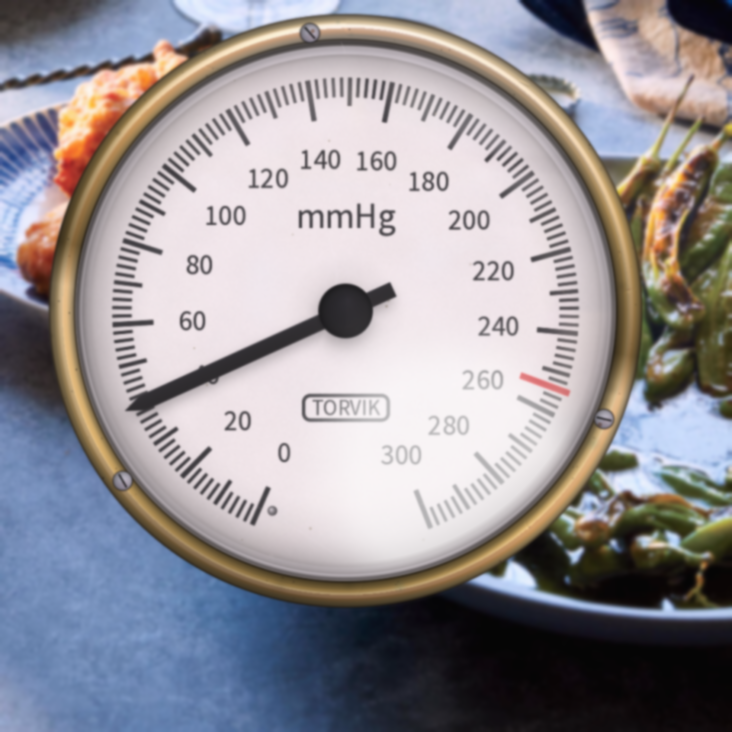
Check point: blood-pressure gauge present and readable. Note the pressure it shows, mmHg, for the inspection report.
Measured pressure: 40 mmHg
